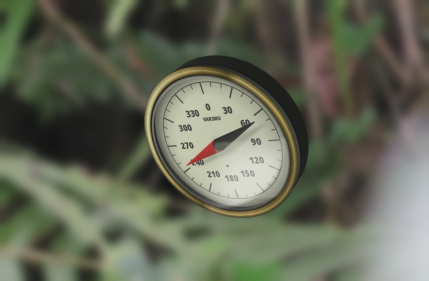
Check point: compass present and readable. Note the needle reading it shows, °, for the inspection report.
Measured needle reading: 245 °
